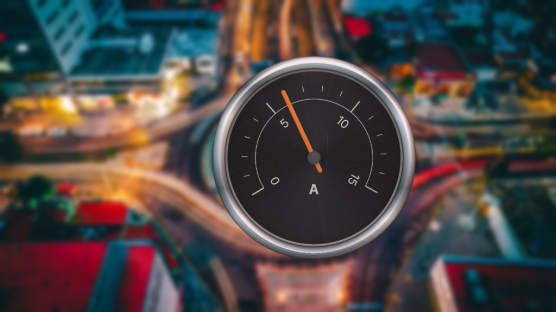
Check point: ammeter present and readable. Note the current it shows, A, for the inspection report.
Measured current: 6 A
